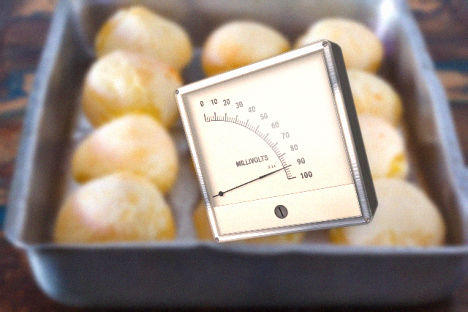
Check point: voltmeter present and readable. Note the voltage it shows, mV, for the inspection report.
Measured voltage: 90 mV
